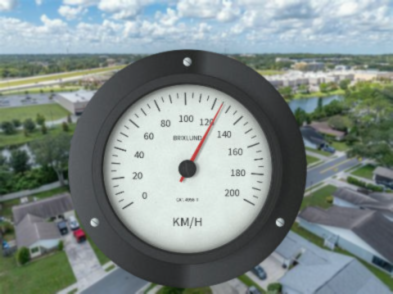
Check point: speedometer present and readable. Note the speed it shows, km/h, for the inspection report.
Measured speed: 125 km/h
